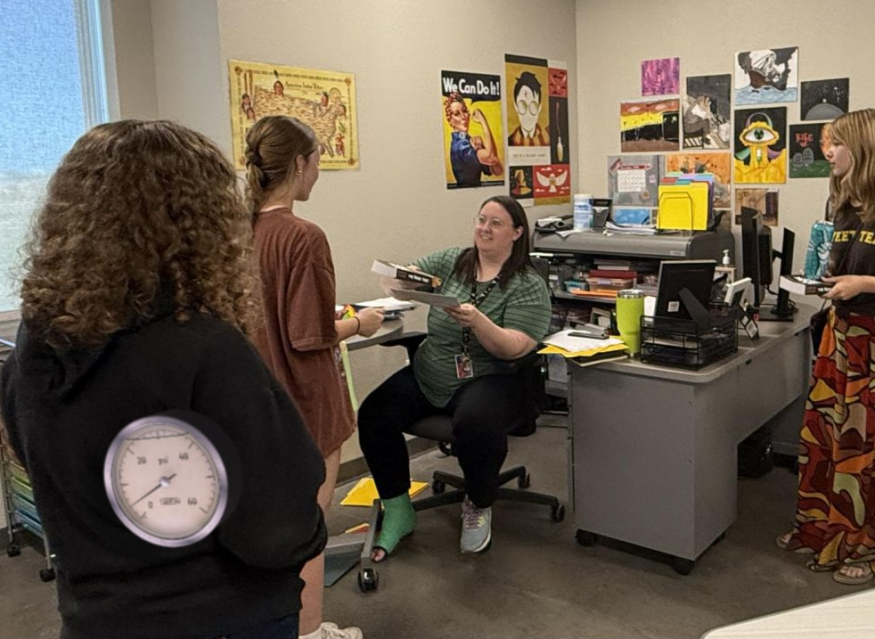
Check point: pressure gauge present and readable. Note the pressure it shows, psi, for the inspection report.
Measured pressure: 4 psi
